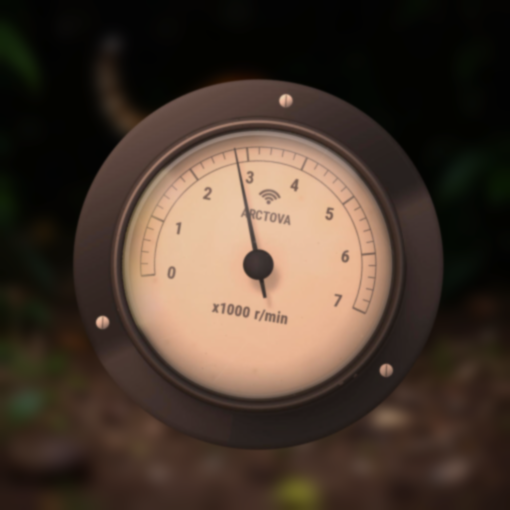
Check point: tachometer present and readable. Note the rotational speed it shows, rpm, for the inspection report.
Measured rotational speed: 2800 rpm
